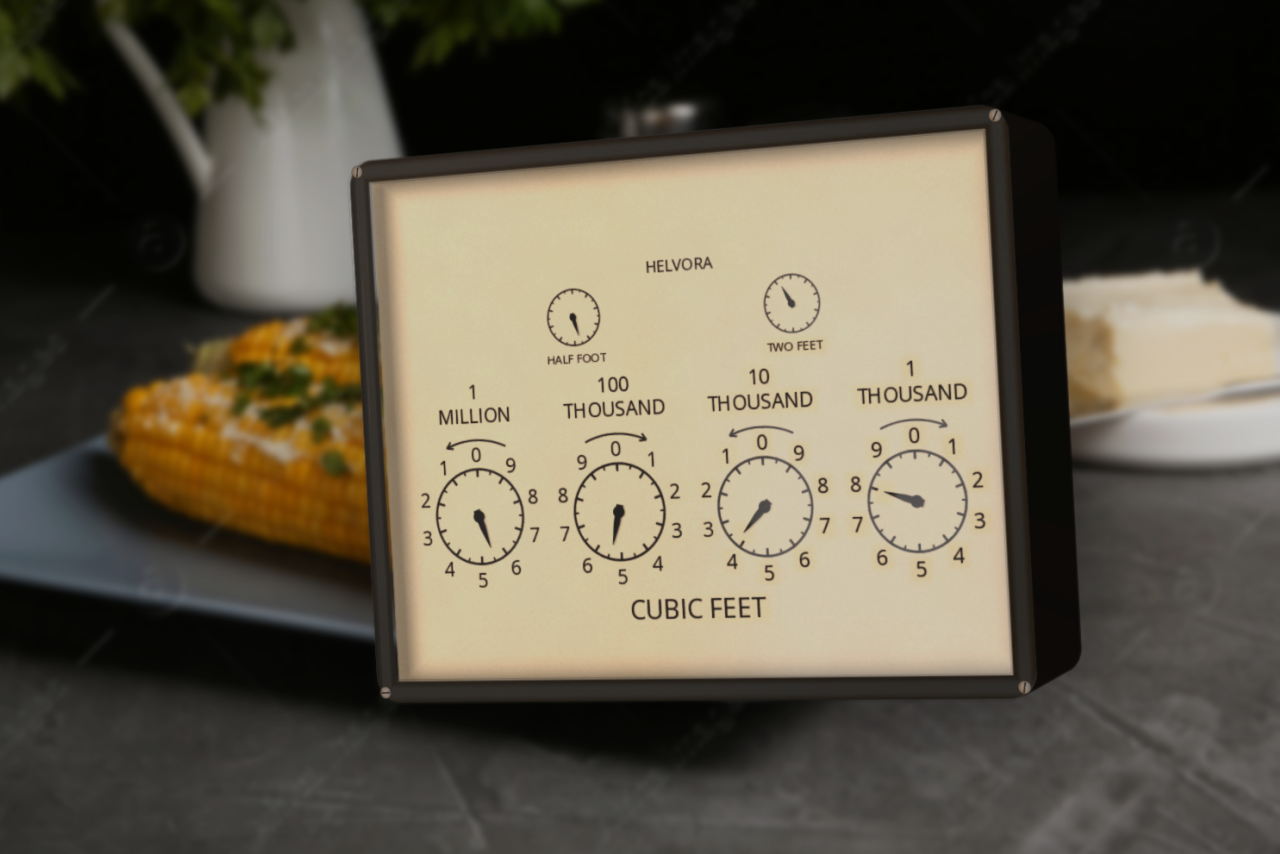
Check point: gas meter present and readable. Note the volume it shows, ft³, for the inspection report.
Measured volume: 553800 ft³
